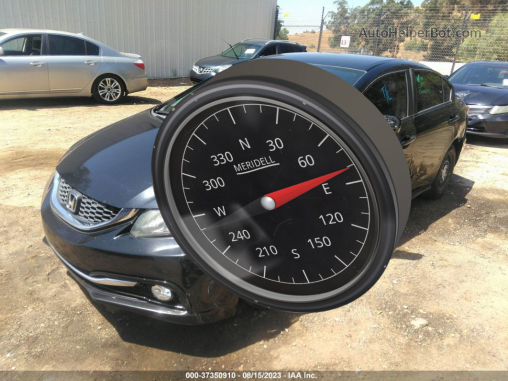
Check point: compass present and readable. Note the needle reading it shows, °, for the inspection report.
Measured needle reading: 80 °
